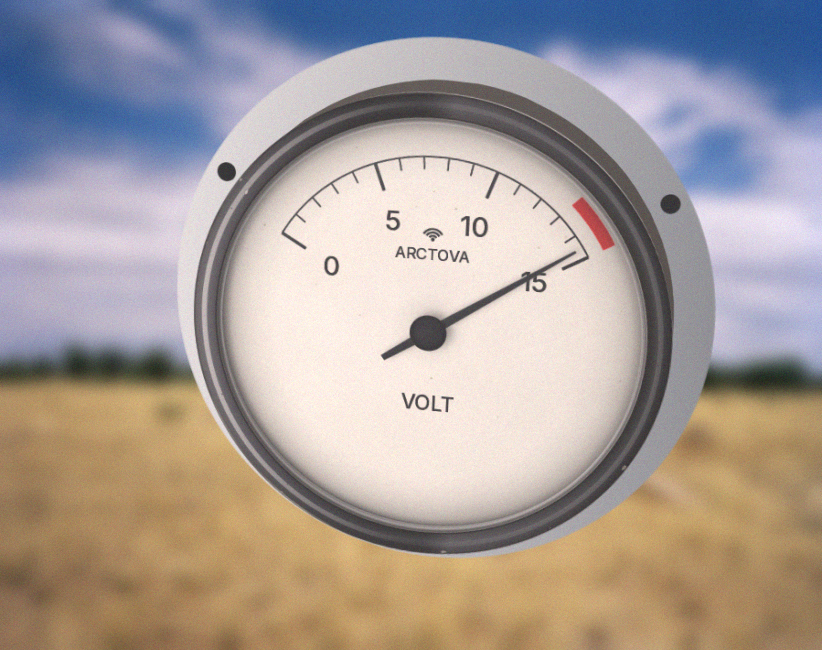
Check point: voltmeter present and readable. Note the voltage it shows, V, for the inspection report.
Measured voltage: 14.5 V
